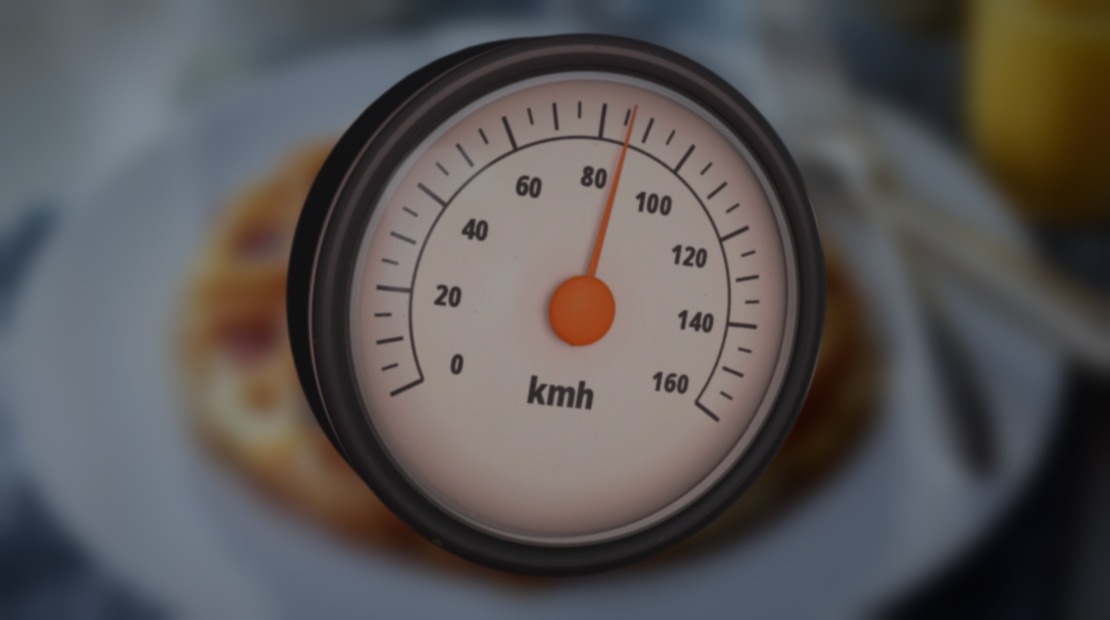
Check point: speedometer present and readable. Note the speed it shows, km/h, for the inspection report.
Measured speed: 85 km/h
